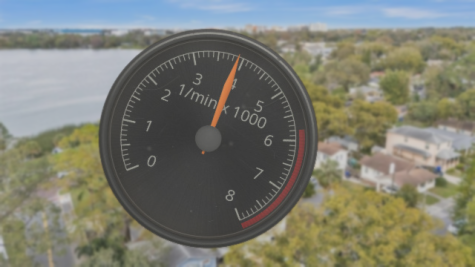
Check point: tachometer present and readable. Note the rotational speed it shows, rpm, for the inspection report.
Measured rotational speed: 3900 rpm
